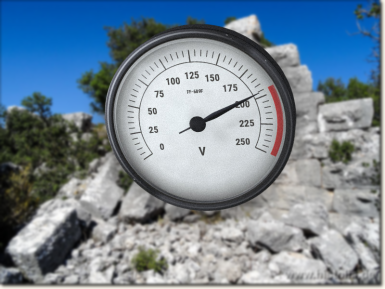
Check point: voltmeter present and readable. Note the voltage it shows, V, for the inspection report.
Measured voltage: 195 V
